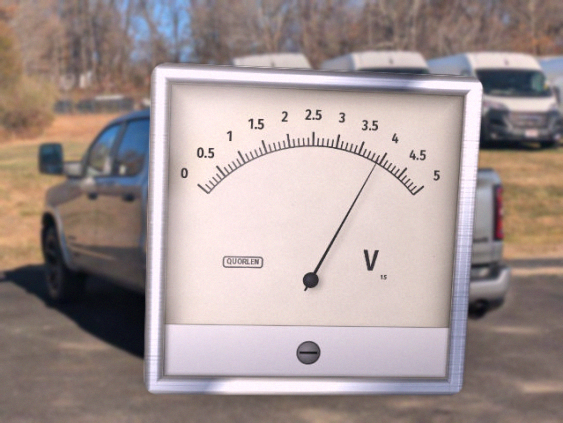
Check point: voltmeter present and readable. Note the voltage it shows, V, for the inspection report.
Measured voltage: 3.9 V
